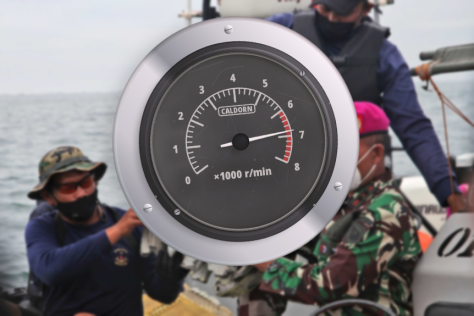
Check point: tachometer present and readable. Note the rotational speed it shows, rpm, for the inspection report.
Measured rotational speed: 6800 rpm
